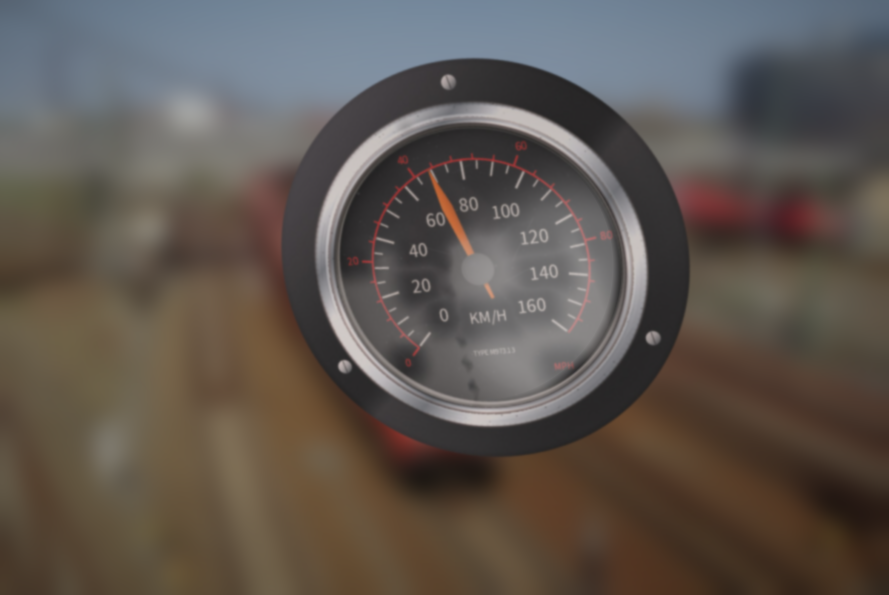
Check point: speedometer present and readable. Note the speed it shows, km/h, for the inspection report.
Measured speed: 70 km/h
